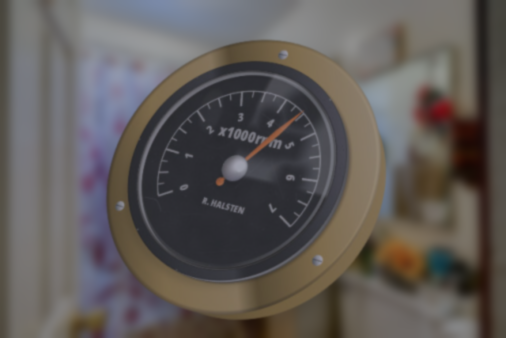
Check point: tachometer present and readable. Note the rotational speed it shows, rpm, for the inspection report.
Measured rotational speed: 4500 rpm
